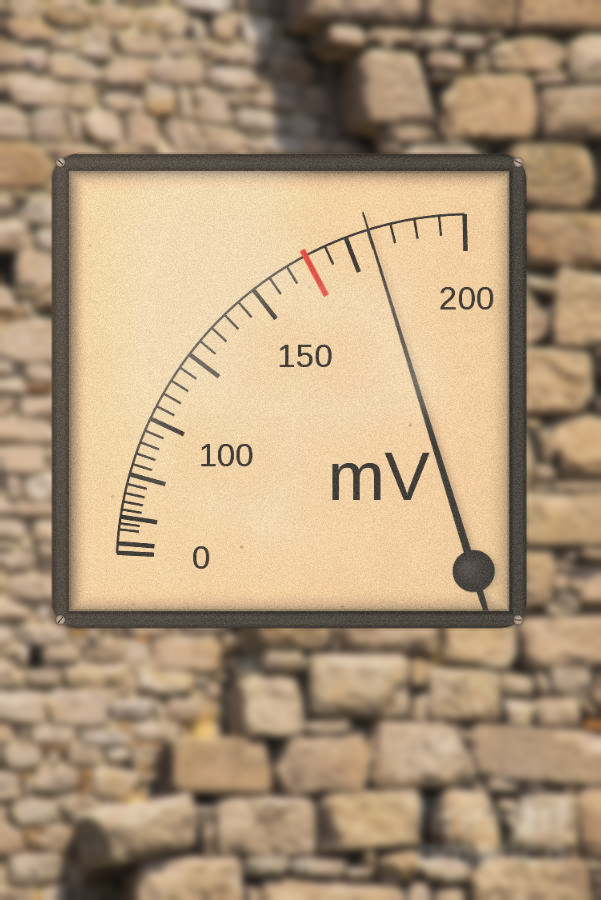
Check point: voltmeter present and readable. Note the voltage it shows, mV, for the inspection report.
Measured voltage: 180 mV
